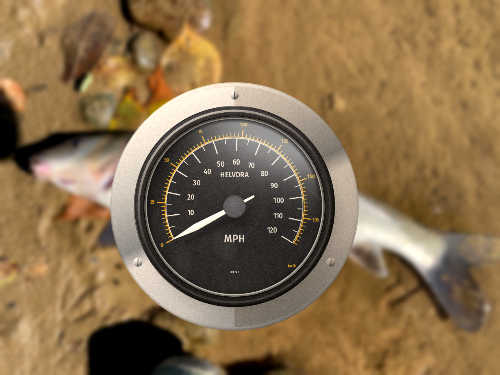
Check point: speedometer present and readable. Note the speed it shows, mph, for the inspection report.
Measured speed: 0 mph
